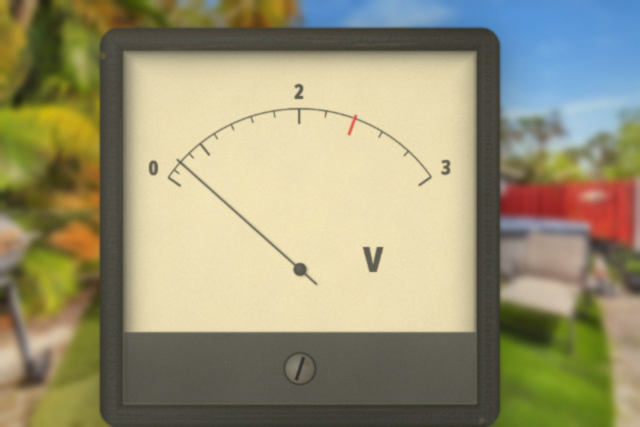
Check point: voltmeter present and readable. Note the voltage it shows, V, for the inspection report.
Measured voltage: 0.6 V
